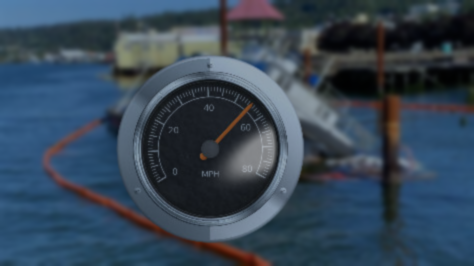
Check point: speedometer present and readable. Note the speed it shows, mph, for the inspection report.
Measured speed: 55 mph
